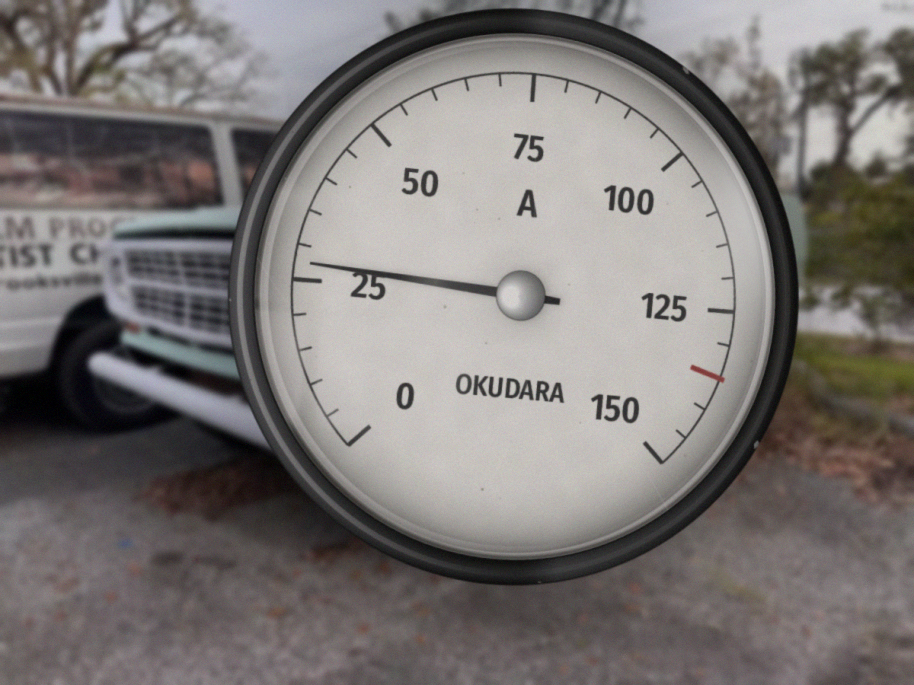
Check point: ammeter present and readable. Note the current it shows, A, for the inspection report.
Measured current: 27.5 A
